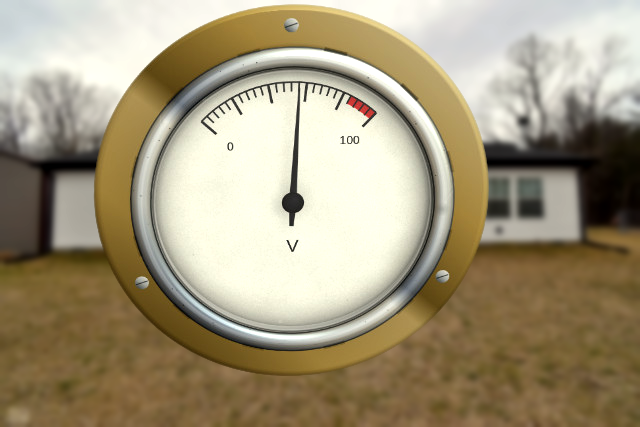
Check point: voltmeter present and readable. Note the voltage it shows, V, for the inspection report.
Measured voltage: 56 V
